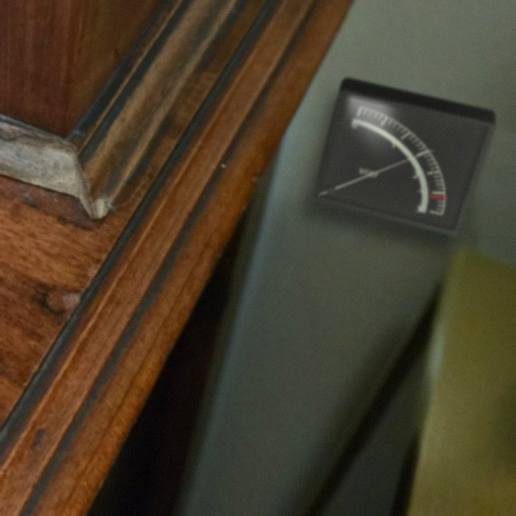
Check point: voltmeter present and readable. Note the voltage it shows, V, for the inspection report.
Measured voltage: 1.5 V
